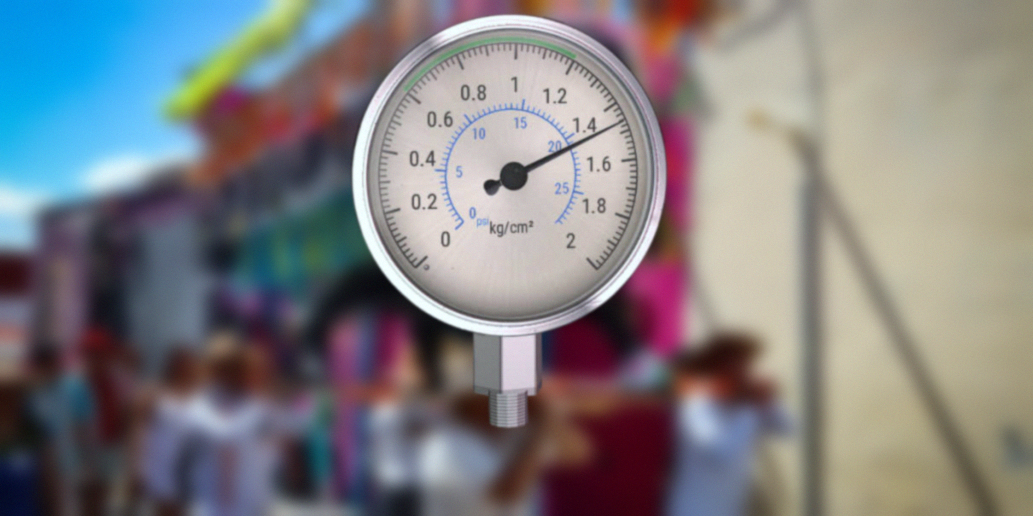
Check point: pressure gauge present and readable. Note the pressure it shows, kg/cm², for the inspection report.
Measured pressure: 1.46 kg/cm²
